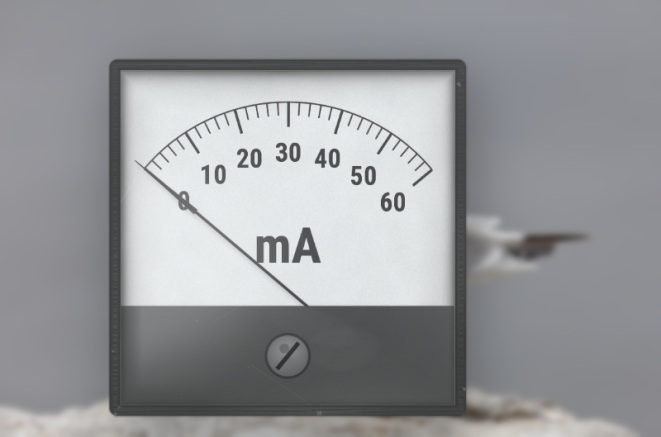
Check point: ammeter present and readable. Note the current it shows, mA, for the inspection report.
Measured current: 0 mA
